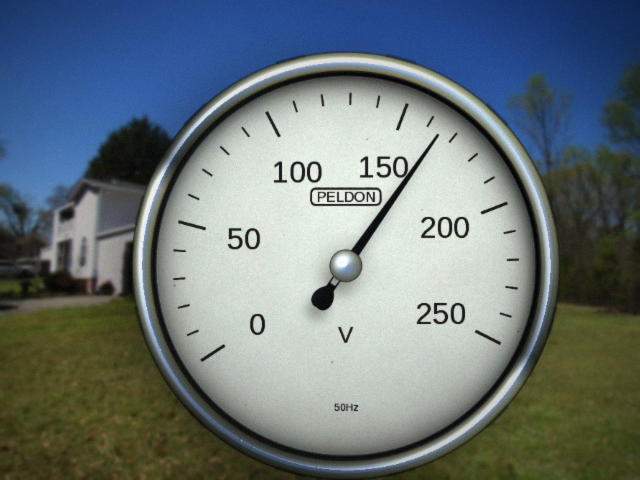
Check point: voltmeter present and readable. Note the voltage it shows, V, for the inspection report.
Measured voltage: 165 V
